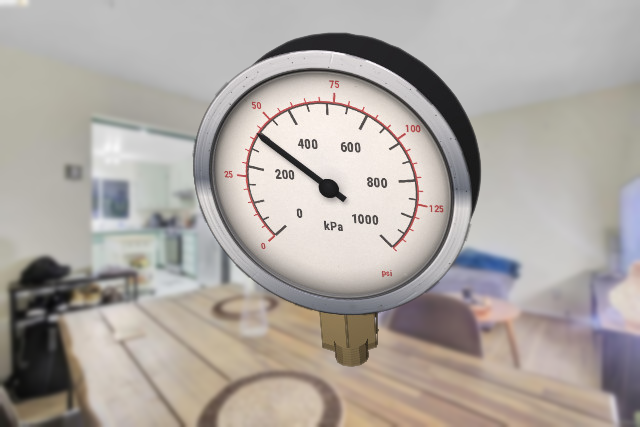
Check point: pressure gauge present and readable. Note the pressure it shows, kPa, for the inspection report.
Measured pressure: 300 kPa
